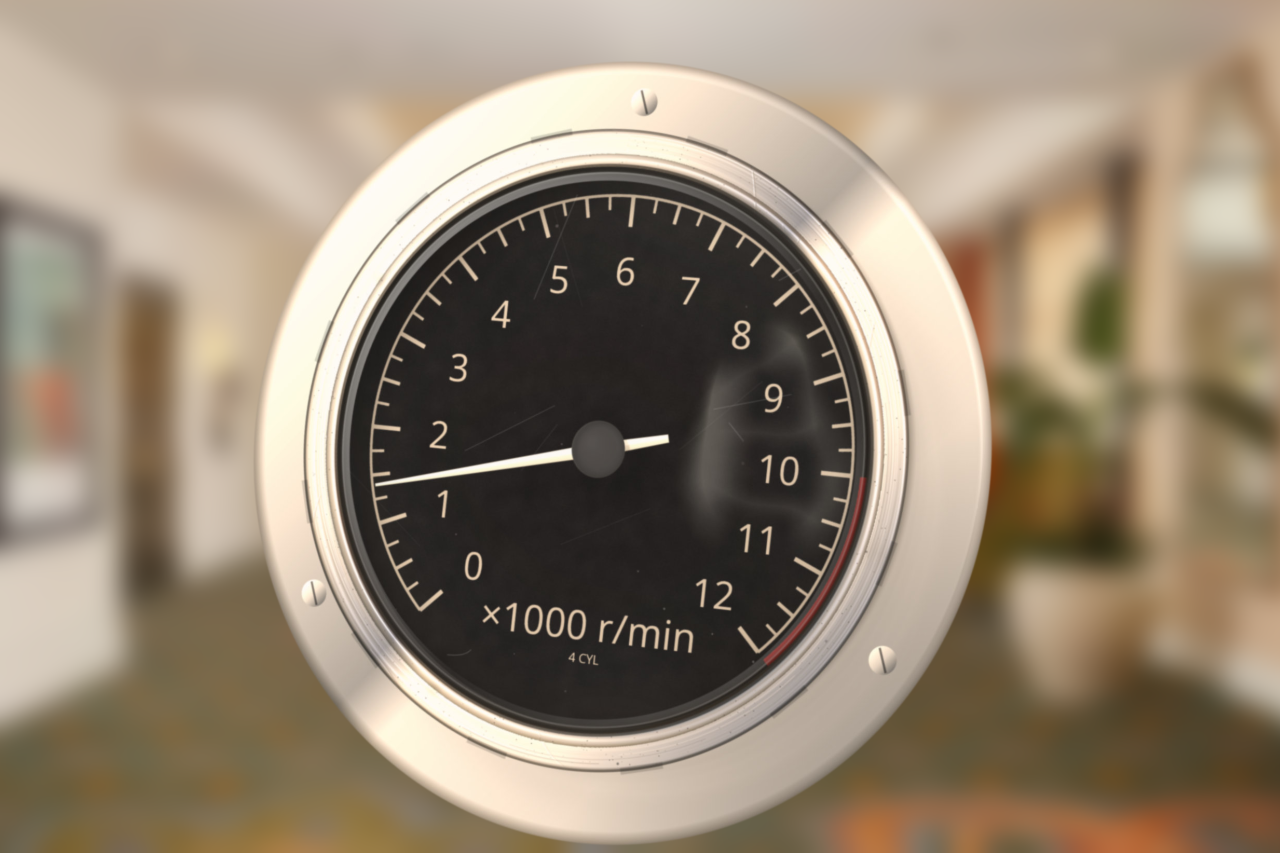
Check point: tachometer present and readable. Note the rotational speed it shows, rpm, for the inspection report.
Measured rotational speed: 1375 rpm
